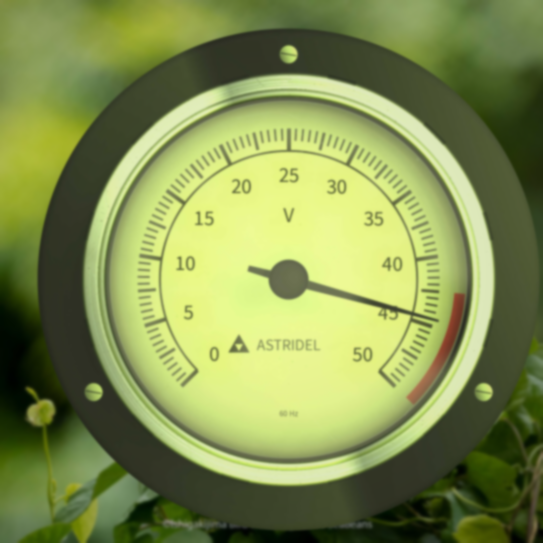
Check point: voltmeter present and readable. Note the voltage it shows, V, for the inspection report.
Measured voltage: 44.5 V
